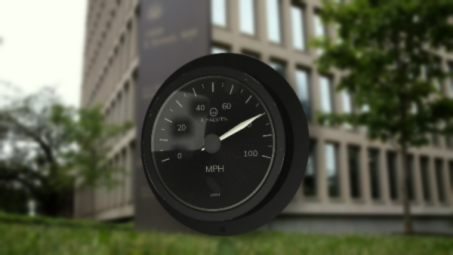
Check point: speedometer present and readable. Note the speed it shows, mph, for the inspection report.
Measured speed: 80 mph
